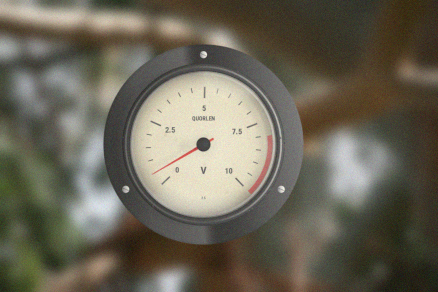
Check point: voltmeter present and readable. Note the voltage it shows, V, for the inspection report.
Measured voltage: 0.5 V
